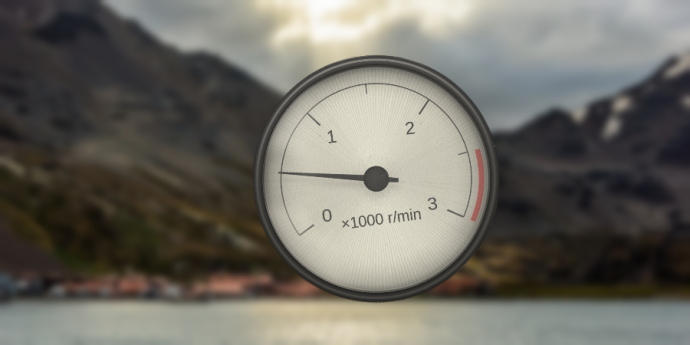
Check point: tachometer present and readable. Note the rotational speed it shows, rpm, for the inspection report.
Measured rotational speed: 500 rpm
